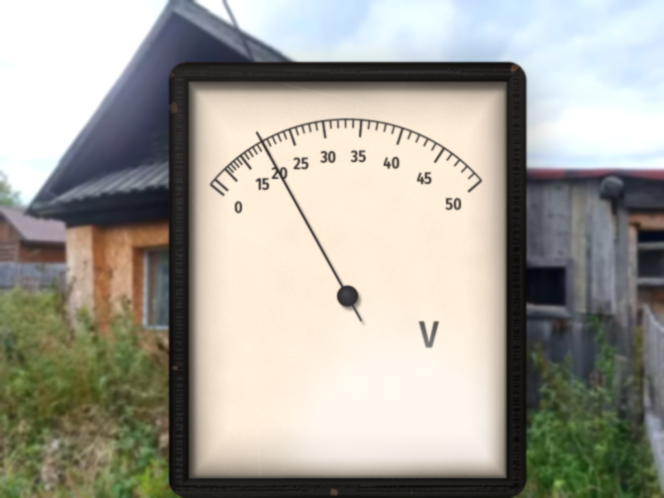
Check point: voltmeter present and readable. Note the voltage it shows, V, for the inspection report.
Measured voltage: 20 V
